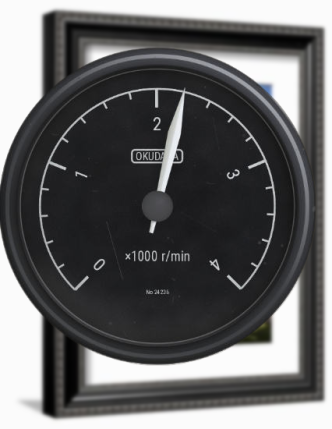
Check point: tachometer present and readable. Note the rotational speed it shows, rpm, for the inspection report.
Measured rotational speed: 2200 rpm
